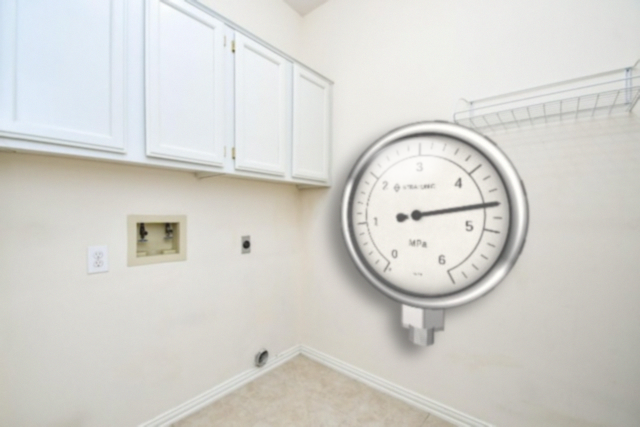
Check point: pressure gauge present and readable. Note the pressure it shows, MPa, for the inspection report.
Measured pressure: 4.6 MPa
